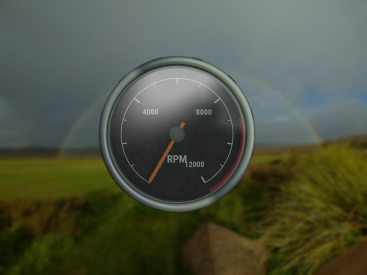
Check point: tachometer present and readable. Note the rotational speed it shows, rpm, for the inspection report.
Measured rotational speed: 0 rpm
